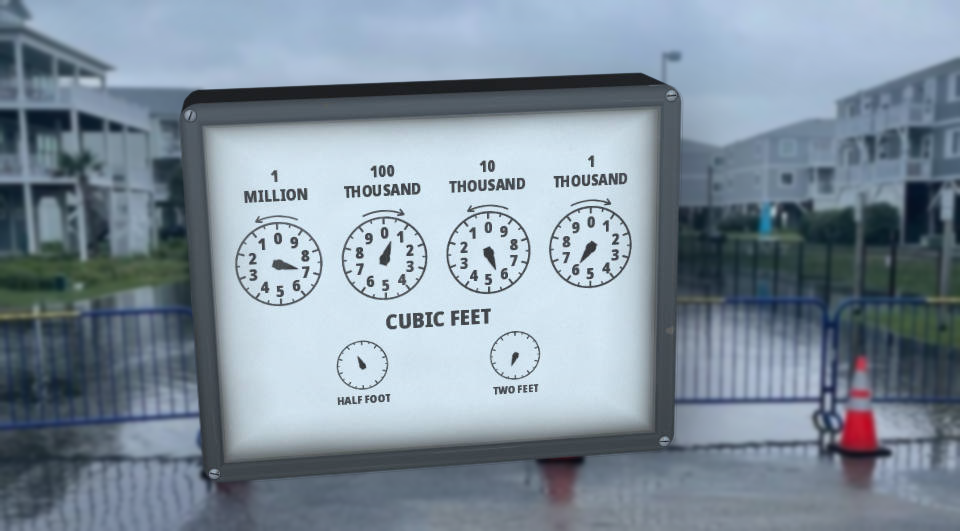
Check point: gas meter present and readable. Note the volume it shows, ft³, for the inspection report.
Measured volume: 705600 ft³
